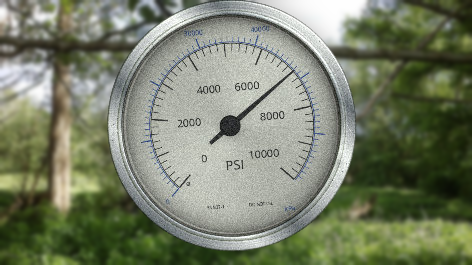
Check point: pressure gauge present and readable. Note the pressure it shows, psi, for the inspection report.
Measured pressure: 7000 psi
